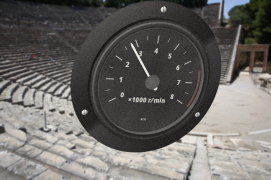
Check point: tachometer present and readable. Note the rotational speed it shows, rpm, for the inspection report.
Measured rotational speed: 2750 rpm
